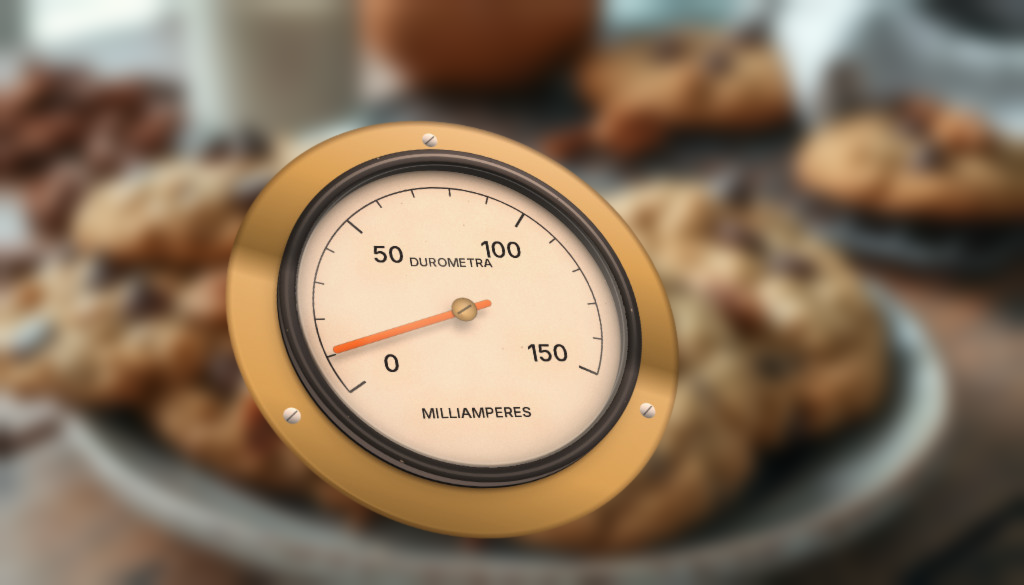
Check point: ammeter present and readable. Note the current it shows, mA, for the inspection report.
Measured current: 10 mA
